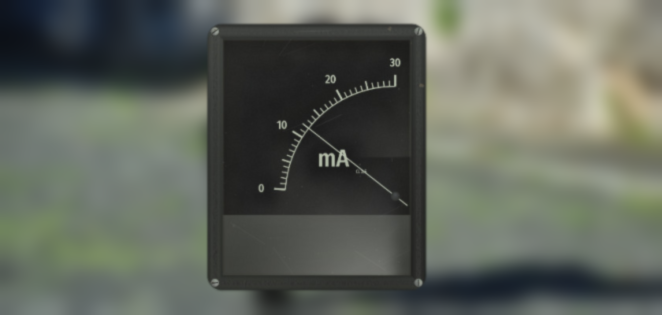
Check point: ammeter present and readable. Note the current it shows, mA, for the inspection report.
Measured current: 12 mA
